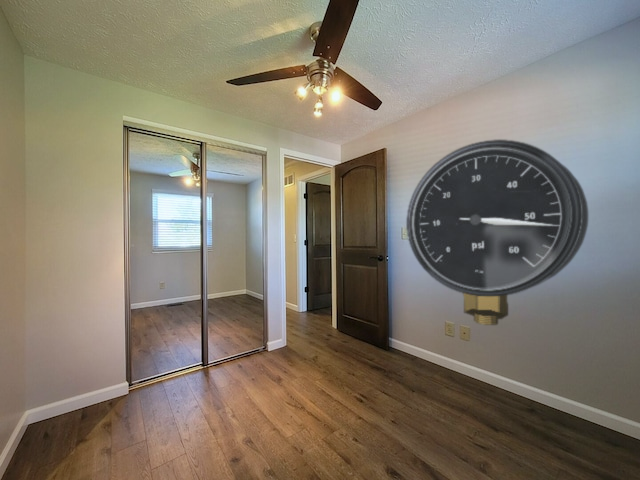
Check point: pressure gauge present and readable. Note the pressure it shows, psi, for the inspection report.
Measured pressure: 52 psi
